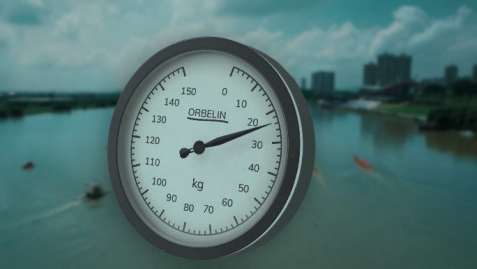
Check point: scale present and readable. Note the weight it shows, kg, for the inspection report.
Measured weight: 24 kg
